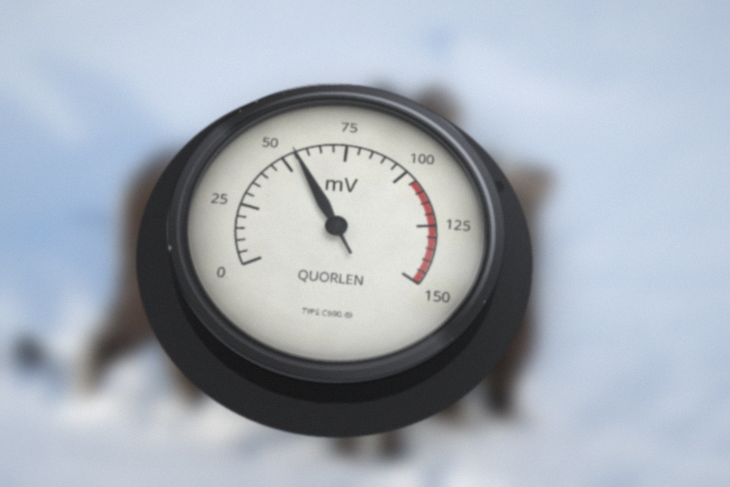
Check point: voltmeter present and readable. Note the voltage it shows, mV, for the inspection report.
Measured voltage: 55 mV
